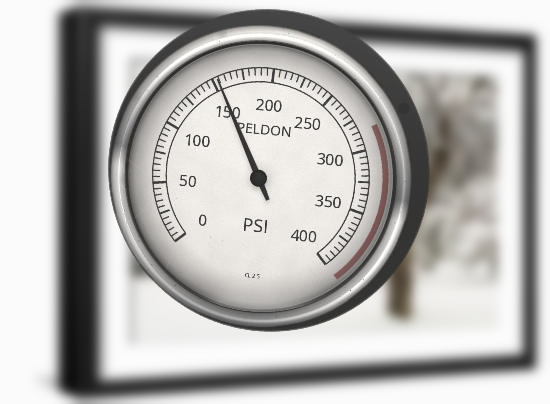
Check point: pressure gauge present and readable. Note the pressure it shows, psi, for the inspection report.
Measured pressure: 155 psi
